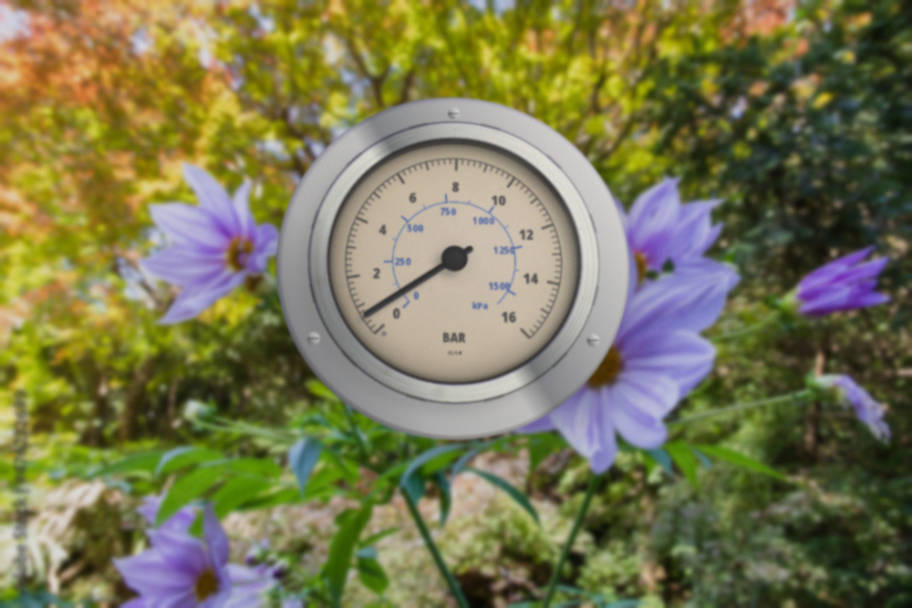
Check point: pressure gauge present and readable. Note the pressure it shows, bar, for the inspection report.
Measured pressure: 0.6 bar
